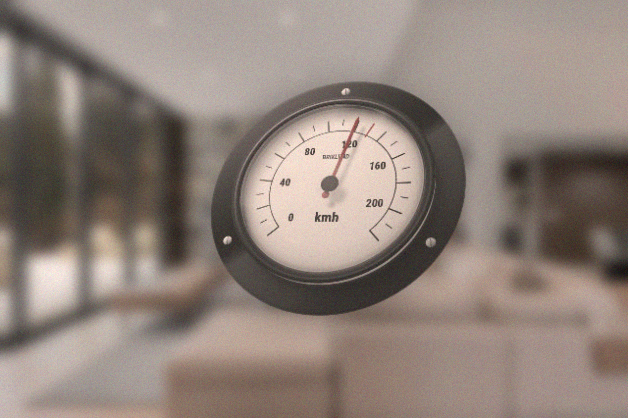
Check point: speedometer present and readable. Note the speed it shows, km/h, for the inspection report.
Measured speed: 120 km/h
